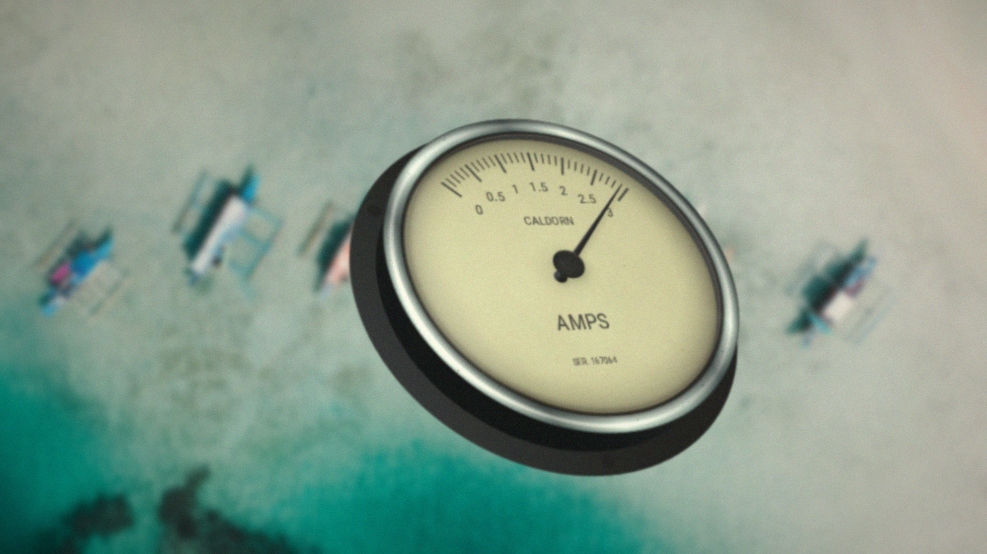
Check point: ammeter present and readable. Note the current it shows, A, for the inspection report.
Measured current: 2.9 A
